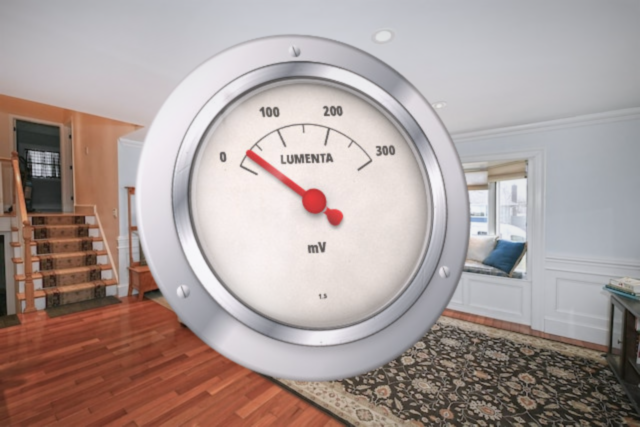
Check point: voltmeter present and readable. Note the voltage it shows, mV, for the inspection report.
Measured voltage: 25 mV
